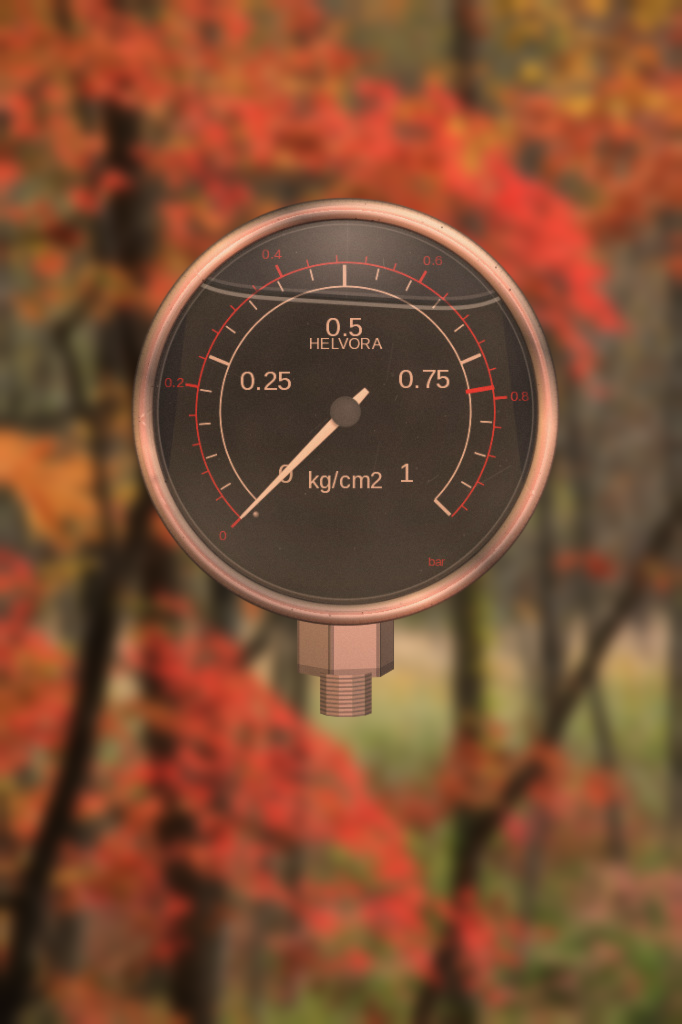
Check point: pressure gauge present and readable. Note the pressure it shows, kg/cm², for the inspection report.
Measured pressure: 0 kg/cm²
